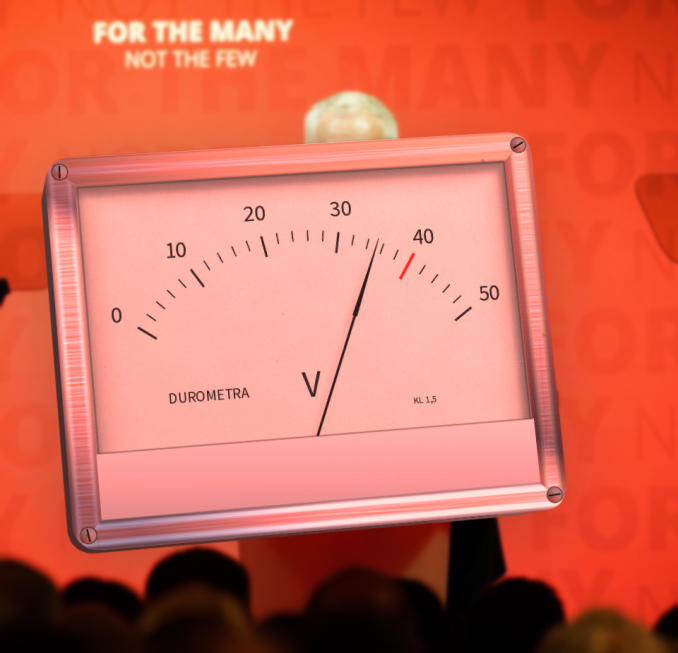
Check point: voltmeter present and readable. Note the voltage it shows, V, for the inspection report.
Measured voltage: 35 V
